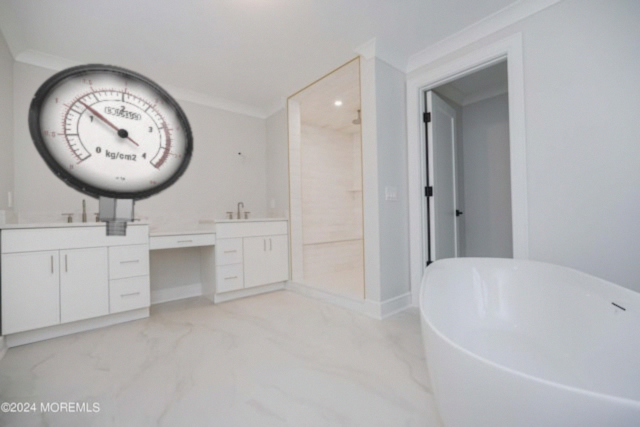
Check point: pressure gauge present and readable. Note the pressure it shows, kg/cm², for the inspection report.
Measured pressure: 1.2 kg/cm²
